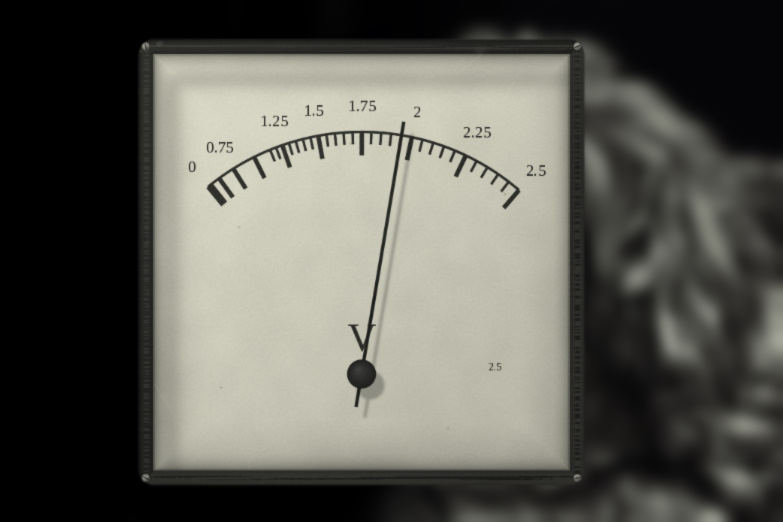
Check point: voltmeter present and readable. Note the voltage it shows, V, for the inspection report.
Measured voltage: 1.95 V
